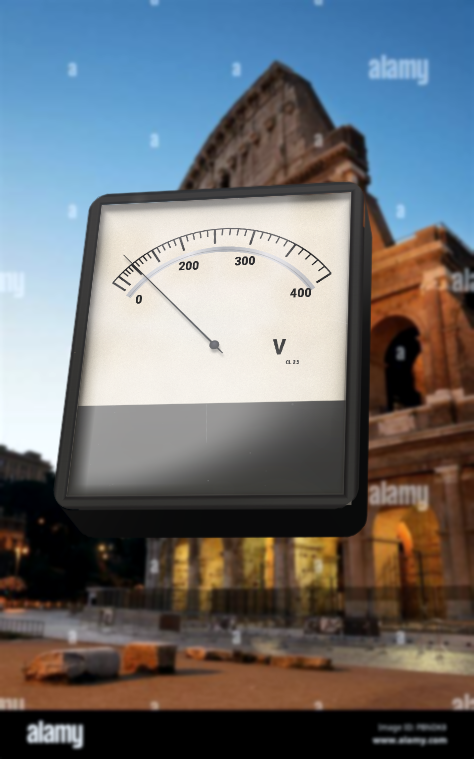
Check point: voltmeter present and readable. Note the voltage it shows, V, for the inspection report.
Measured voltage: 100 V
